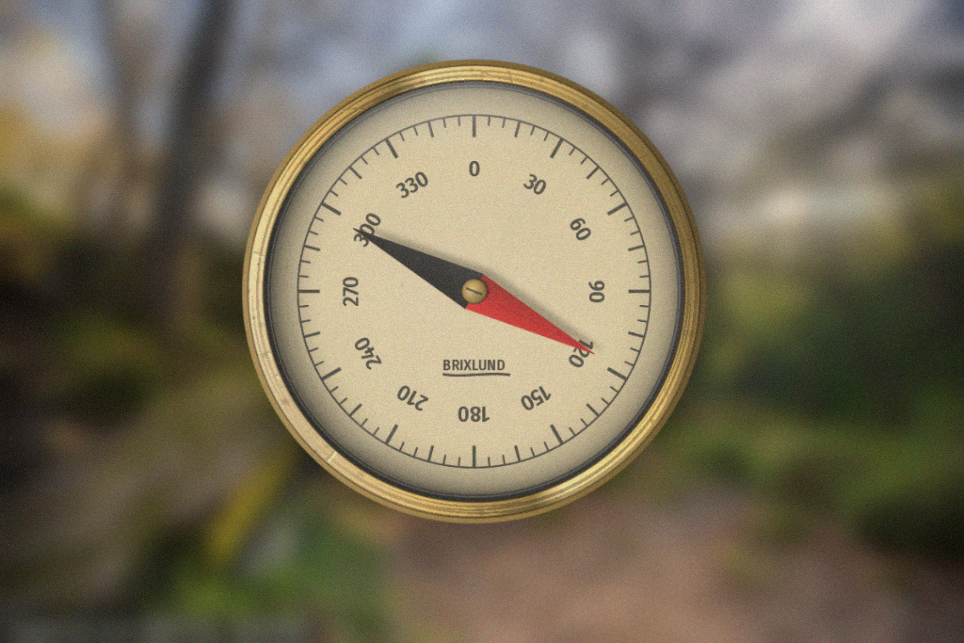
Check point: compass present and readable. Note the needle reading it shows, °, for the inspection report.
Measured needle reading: 117.5 °
